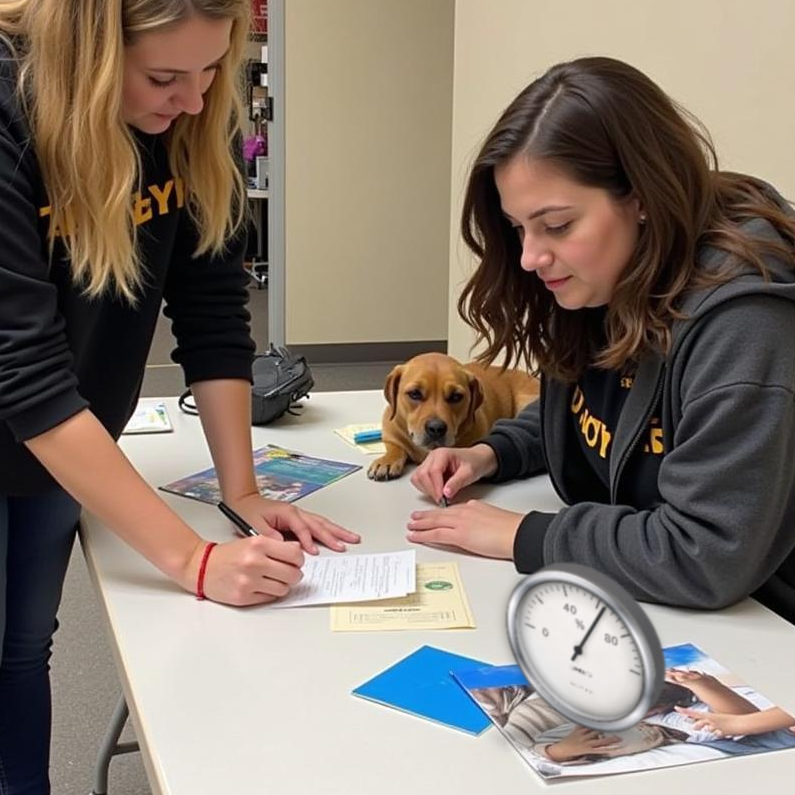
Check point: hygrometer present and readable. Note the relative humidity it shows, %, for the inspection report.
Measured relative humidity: 64 %
